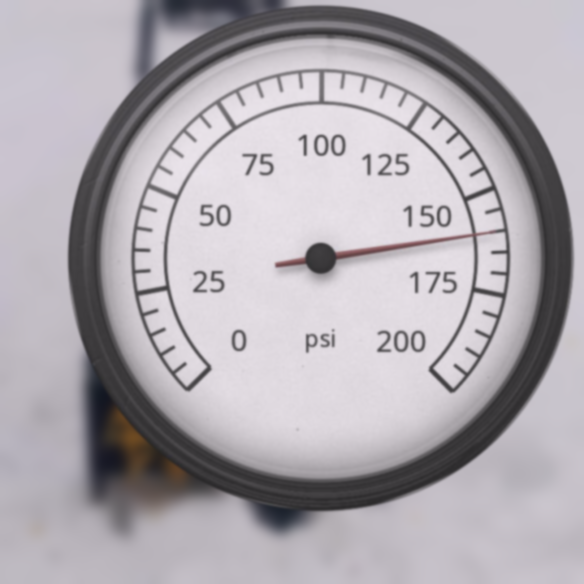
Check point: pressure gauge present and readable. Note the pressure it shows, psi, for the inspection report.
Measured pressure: 160 psi
